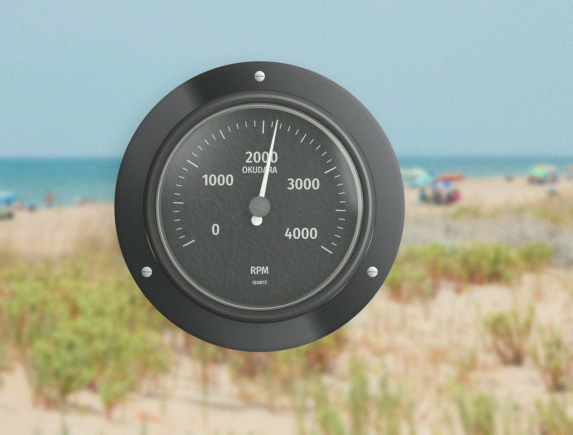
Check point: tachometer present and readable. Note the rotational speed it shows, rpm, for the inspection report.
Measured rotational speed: 2150 rpm
